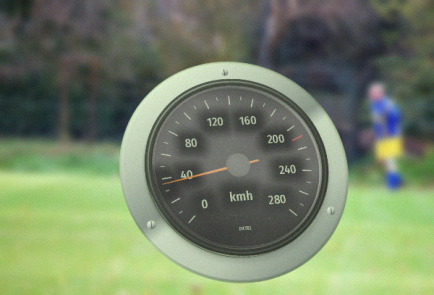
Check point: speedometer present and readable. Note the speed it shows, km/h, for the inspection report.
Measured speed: 35 km/h
